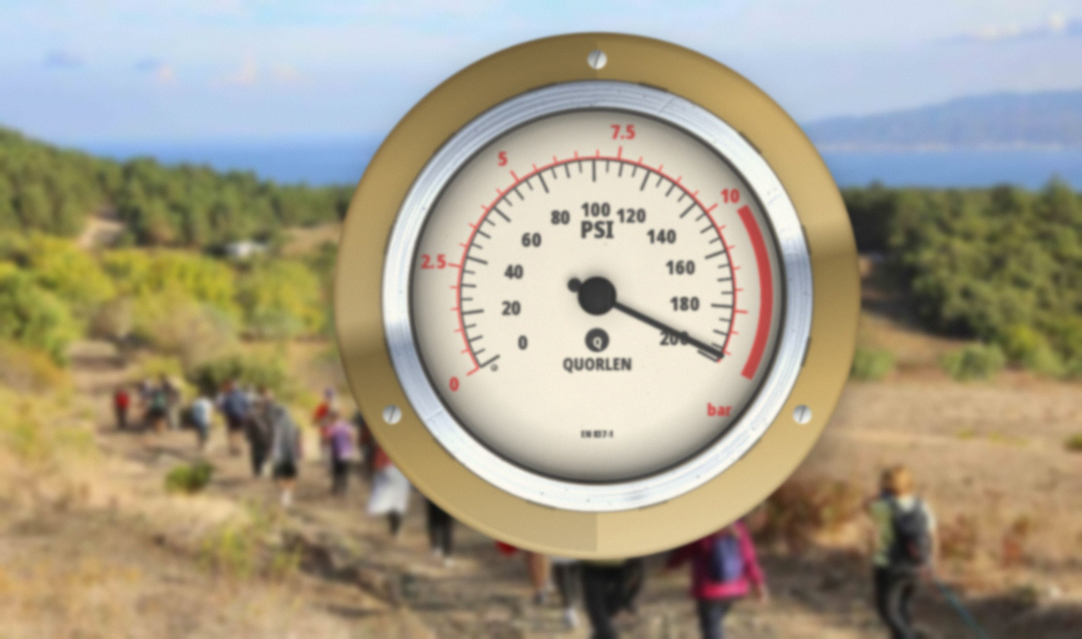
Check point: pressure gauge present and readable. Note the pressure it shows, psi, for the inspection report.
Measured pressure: 197.5 psi
